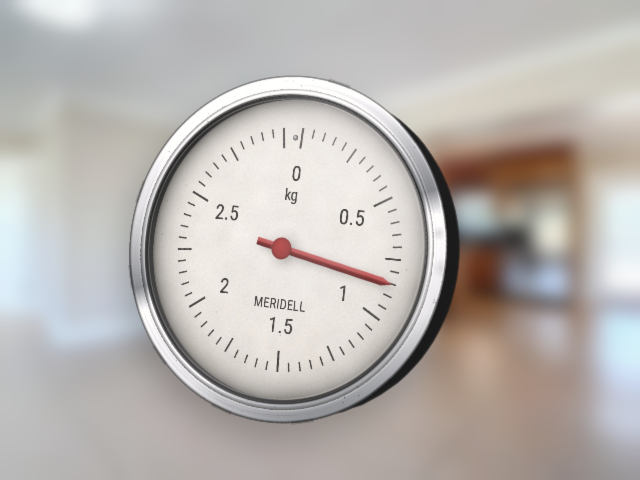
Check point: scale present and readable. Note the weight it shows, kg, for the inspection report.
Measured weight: 0.85 kg
